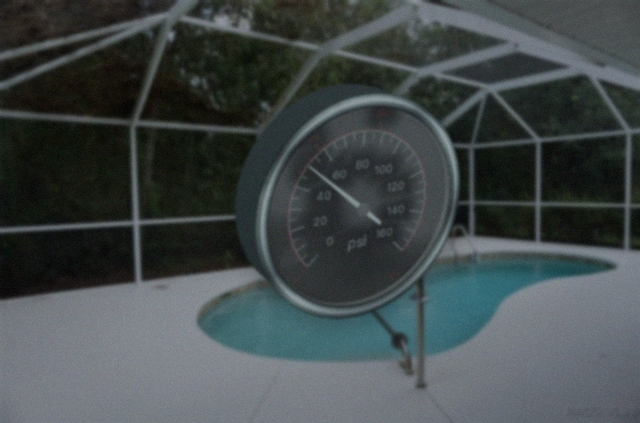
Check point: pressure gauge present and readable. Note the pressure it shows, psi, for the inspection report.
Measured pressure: 50 psi
